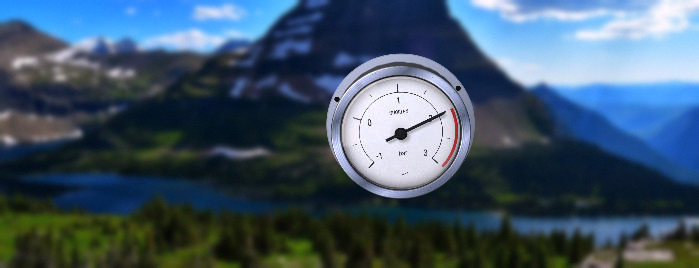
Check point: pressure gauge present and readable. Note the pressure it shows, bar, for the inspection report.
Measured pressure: 2 bar
